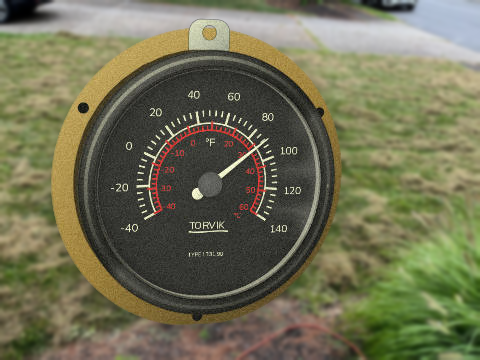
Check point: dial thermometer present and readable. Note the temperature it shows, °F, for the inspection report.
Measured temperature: 88 °F
